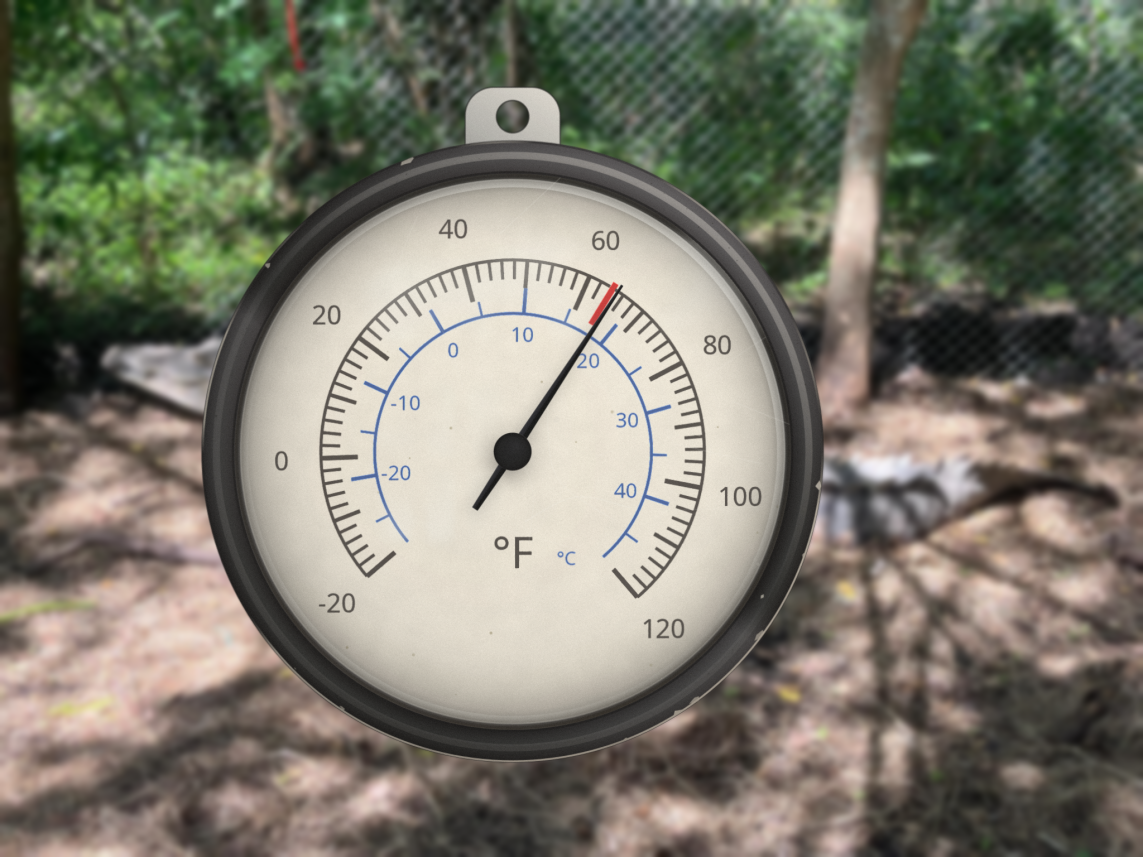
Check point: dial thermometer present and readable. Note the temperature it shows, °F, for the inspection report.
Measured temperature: 65 °F
